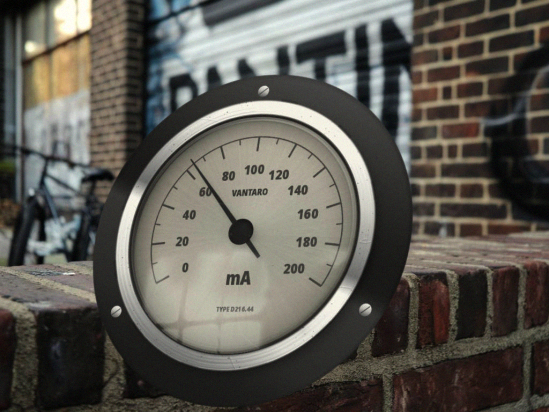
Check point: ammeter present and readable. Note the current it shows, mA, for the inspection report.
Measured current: 65 mA
